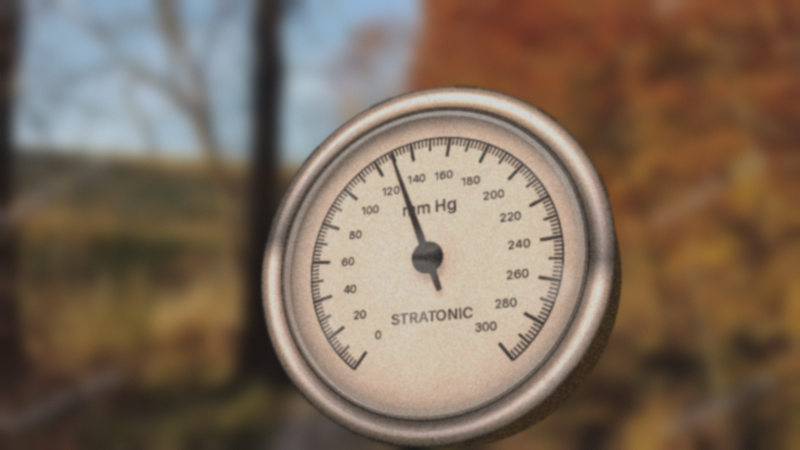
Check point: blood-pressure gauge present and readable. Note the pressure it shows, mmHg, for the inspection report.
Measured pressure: 130 mmHg
